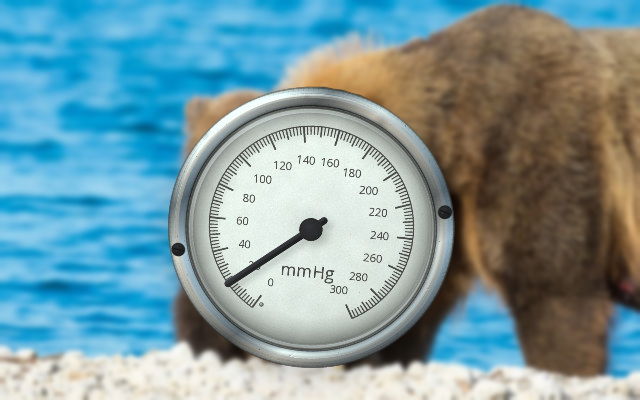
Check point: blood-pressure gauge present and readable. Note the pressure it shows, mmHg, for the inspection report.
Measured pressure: 20 mmHg
